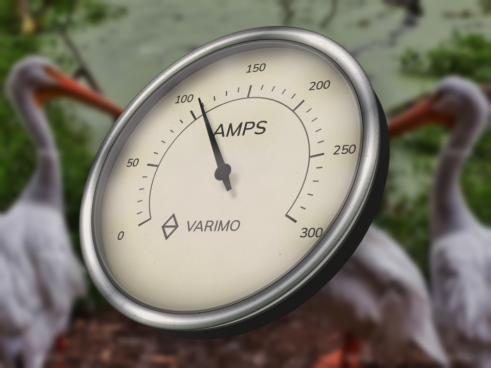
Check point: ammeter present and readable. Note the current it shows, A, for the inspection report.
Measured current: 110 A
